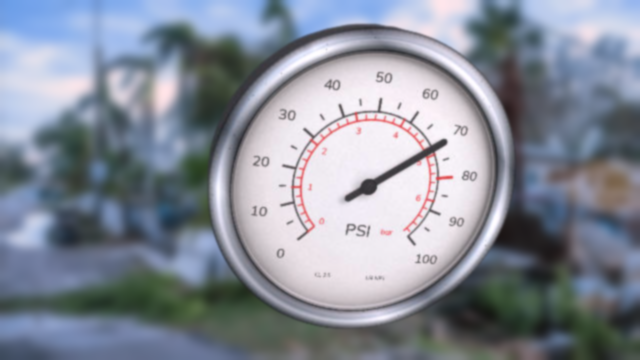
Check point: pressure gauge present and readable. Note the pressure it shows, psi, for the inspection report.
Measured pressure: 70 psi
